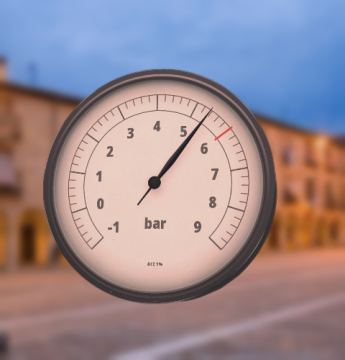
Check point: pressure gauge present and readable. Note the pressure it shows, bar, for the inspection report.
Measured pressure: 5.4 bar
